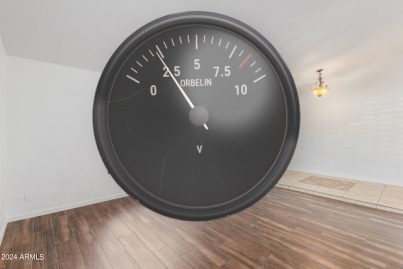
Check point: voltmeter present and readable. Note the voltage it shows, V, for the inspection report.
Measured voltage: 2.25 V
